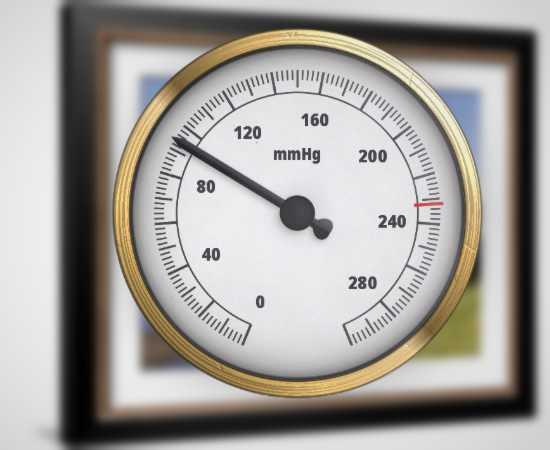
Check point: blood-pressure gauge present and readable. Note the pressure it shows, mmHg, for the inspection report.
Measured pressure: 94 mmHg
